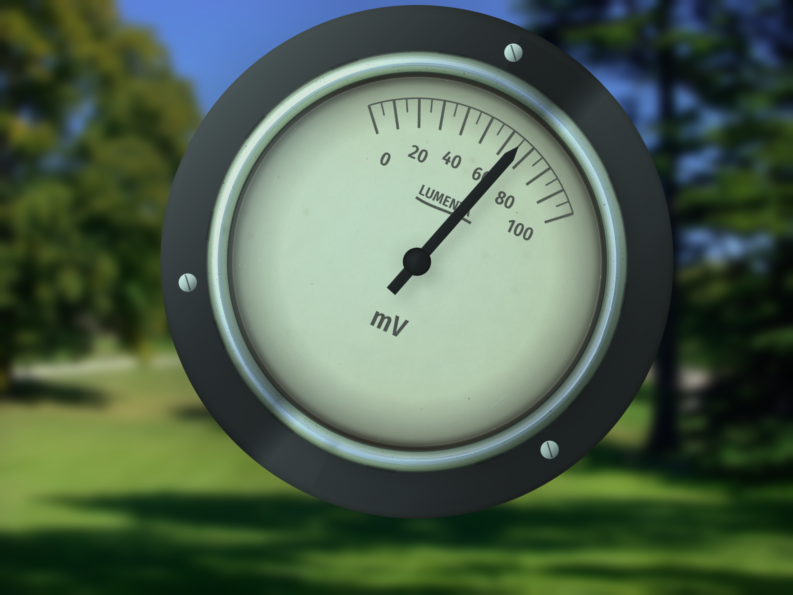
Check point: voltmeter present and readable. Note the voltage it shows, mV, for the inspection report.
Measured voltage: 65 mV
